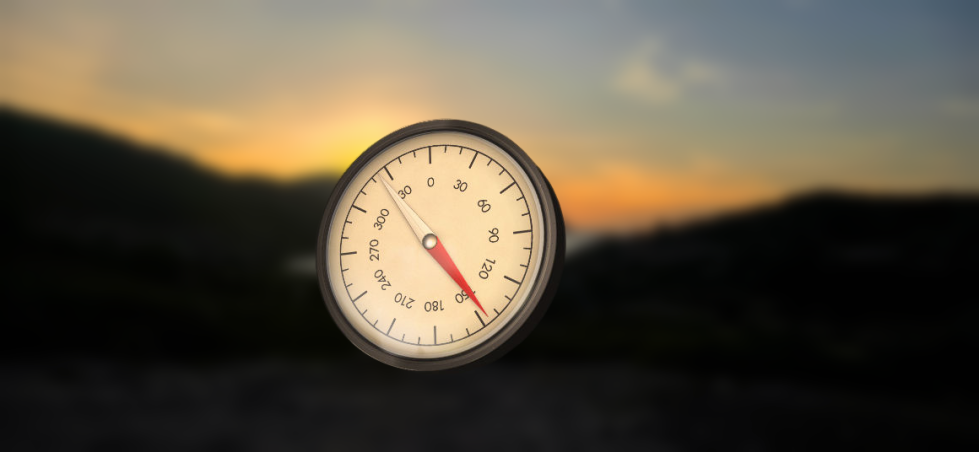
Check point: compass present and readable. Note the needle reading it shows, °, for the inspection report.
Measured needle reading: 145 °
